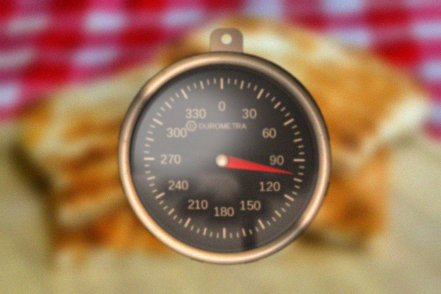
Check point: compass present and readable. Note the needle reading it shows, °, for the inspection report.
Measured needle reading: 100 °
